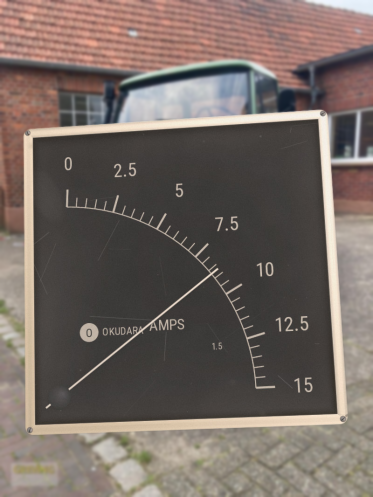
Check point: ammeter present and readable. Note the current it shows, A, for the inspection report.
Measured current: 8.75 A
